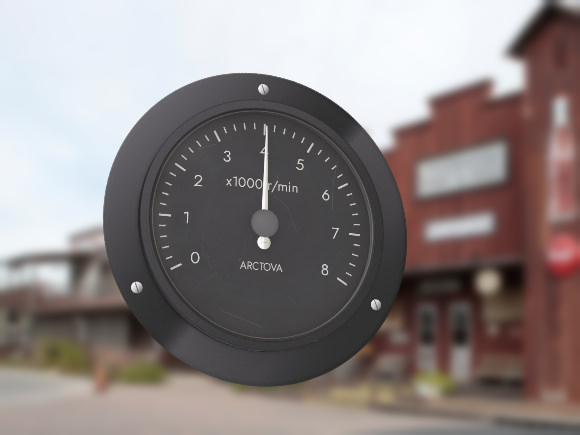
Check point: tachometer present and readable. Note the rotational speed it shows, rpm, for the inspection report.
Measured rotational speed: 4000 rpm
